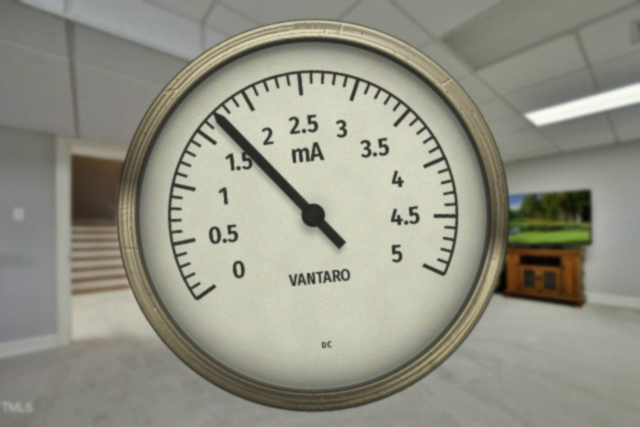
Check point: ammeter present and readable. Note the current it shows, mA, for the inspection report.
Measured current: 1.7 mA
